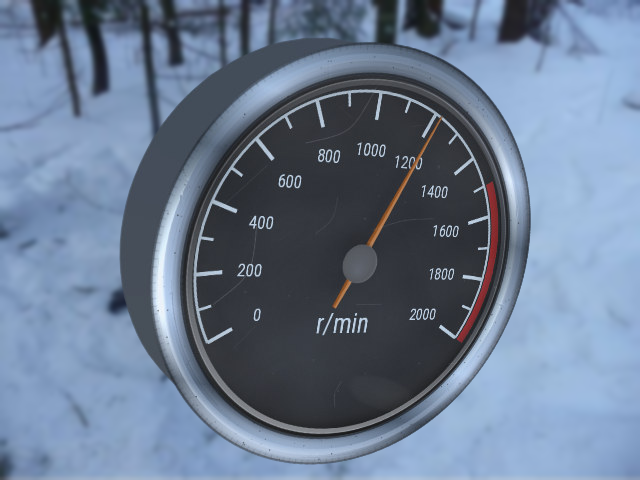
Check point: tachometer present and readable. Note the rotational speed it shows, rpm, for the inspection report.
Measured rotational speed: 1200 rpm
